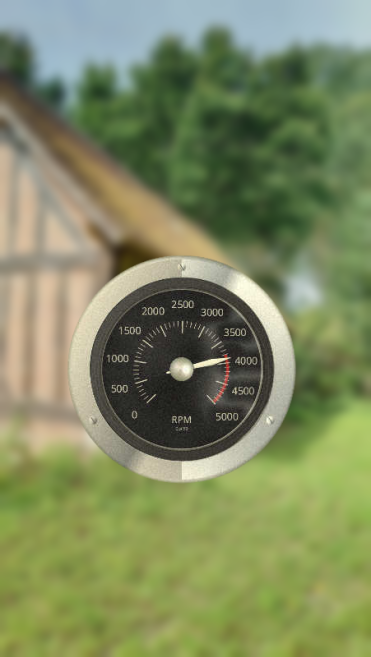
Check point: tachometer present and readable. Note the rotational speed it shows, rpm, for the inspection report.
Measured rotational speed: 3900 rpm
